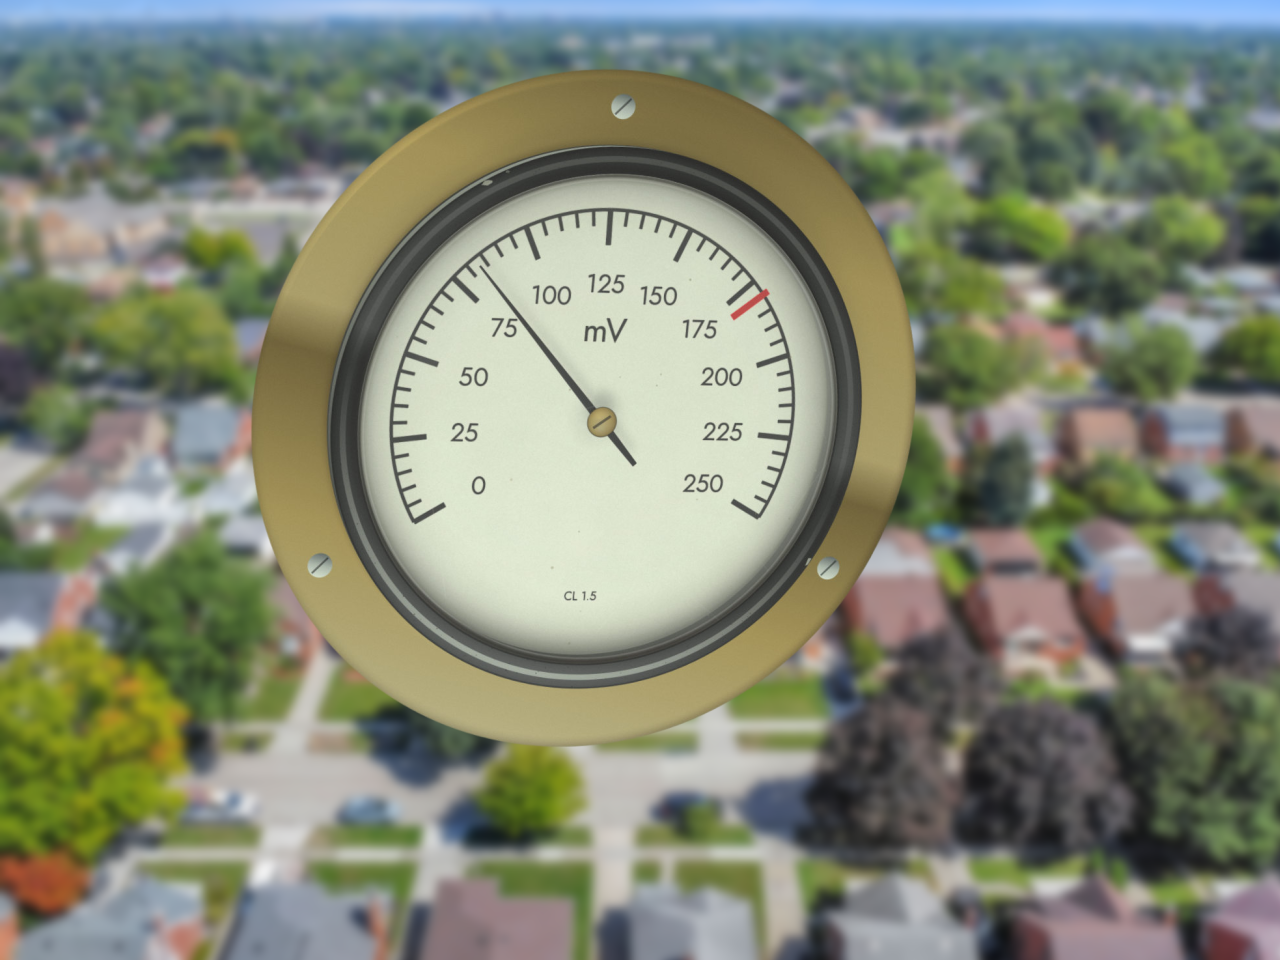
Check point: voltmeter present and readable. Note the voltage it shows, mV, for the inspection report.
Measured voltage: 82.5 mV
